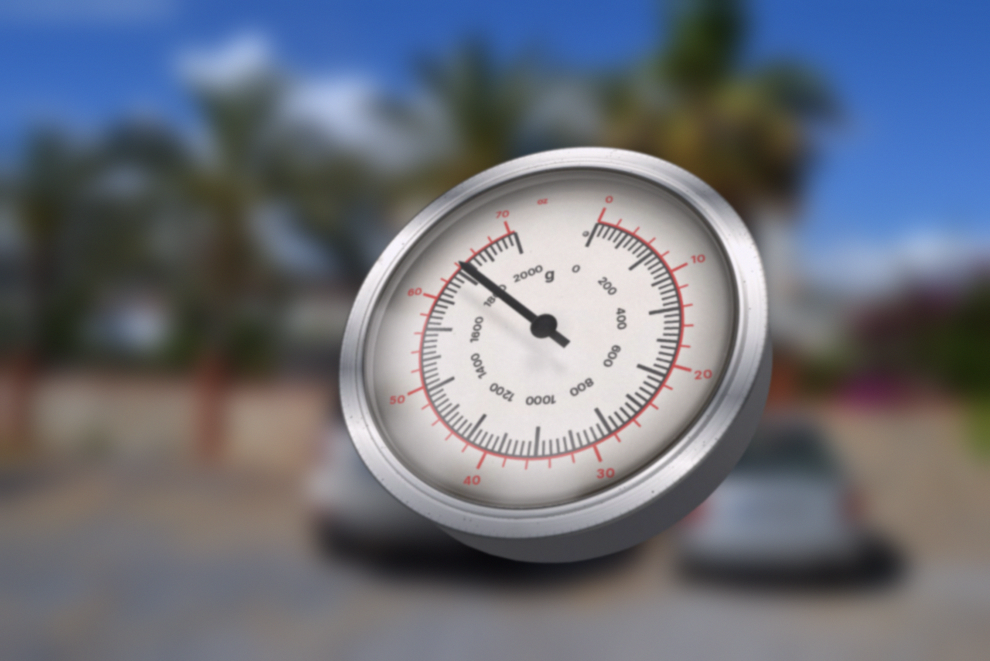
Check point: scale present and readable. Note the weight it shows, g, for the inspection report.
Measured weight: 1820 g
